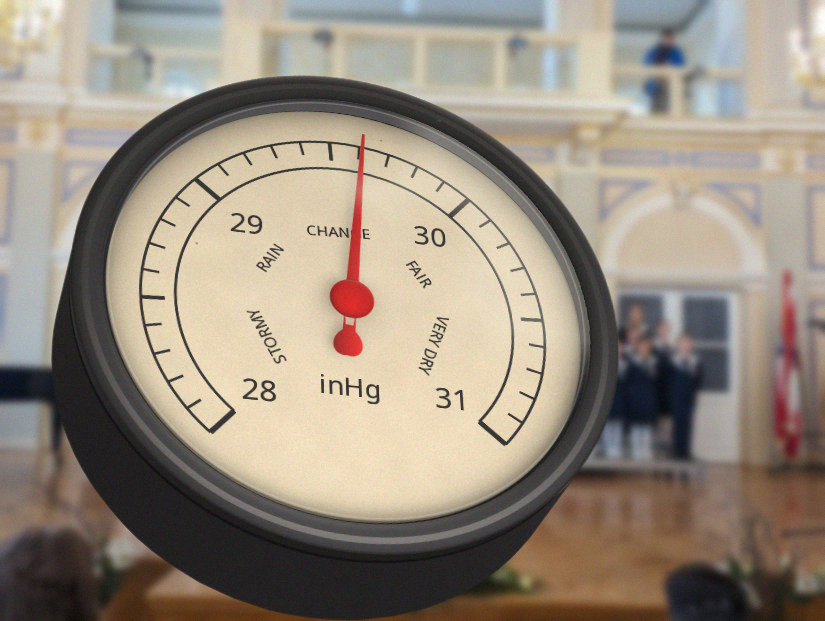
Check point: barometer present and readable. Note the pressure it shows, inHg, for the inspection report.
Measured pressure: 29.6 inHg
